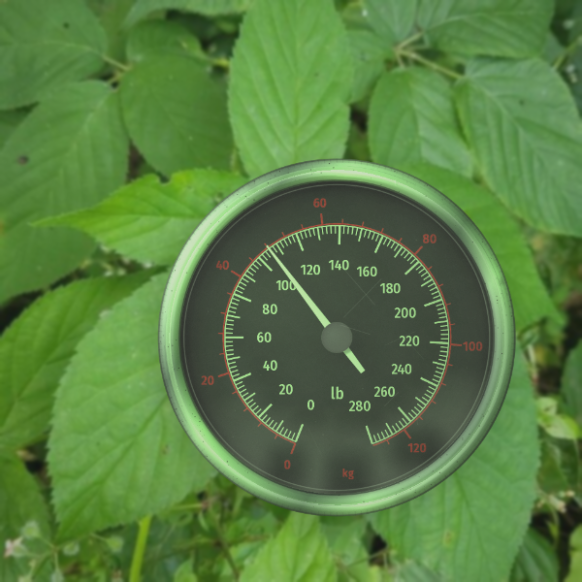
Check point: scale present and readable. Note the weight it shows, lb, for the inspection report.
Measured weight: 106 lb
